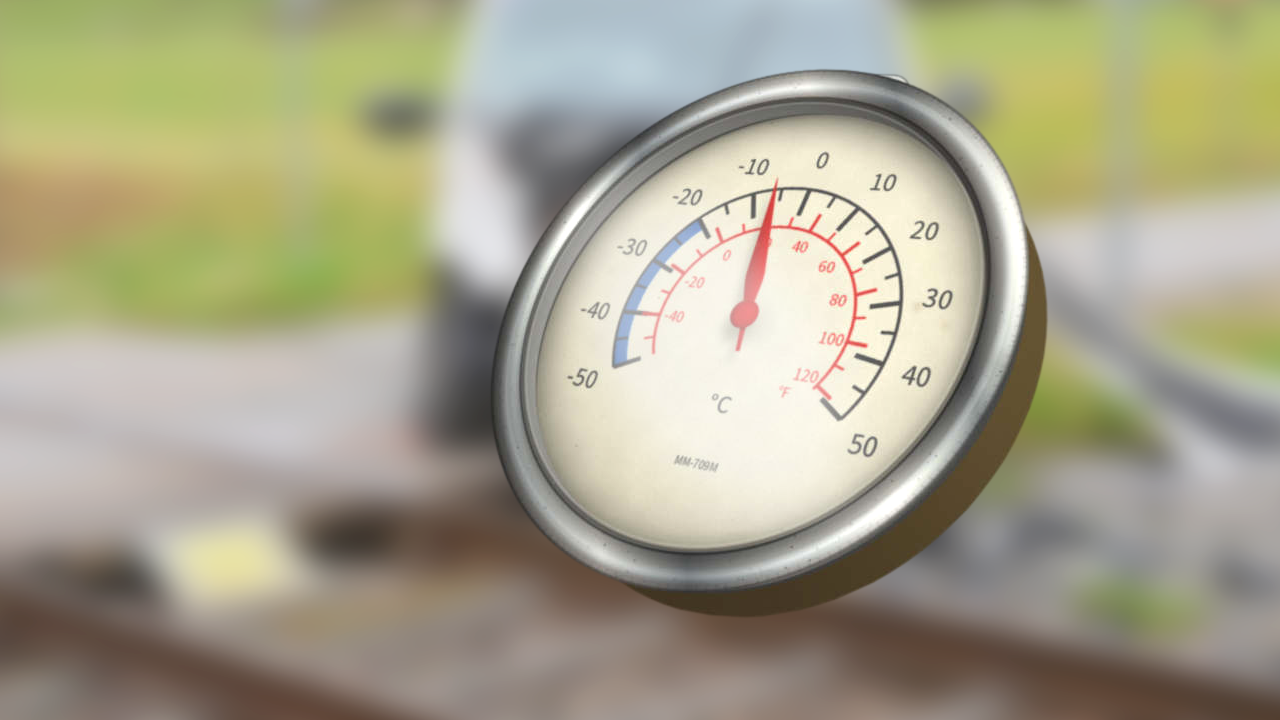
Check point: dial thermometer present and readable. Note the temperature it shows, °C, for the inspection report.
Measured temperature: -5 °C
